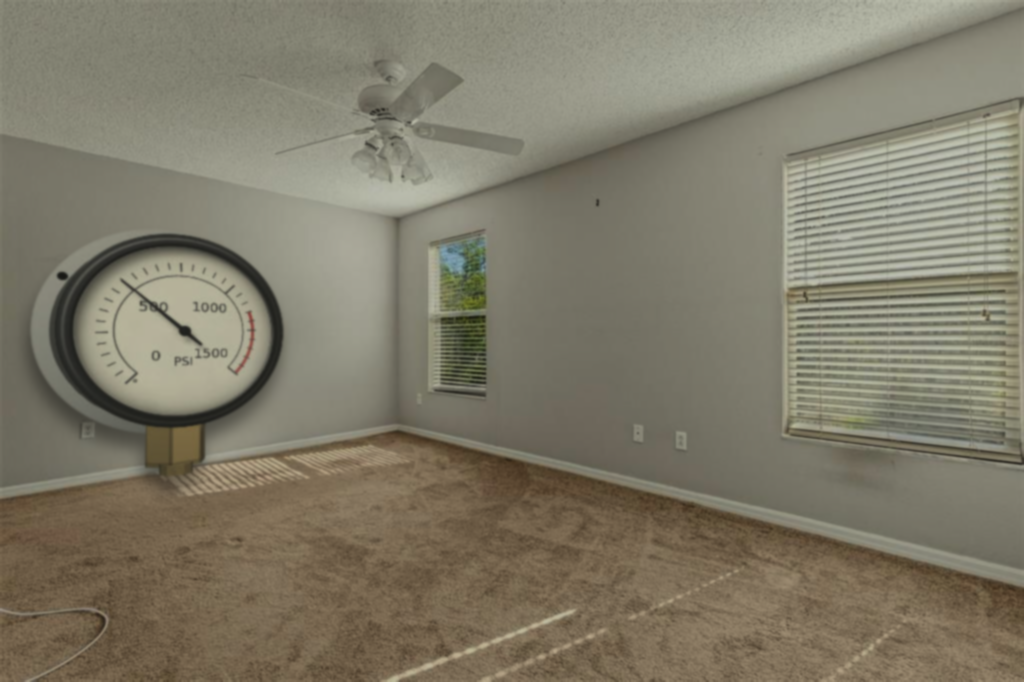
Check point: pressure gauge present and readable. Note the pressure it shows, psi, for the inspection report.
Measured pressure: 500 psi
